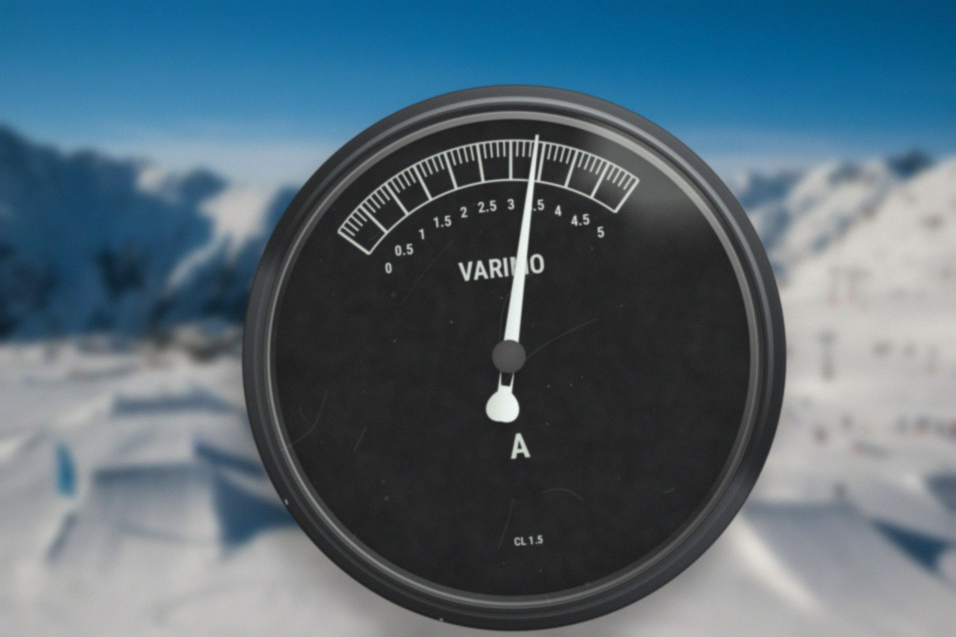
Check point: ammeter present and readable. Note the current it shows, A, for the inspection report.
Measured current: 3.4 A
